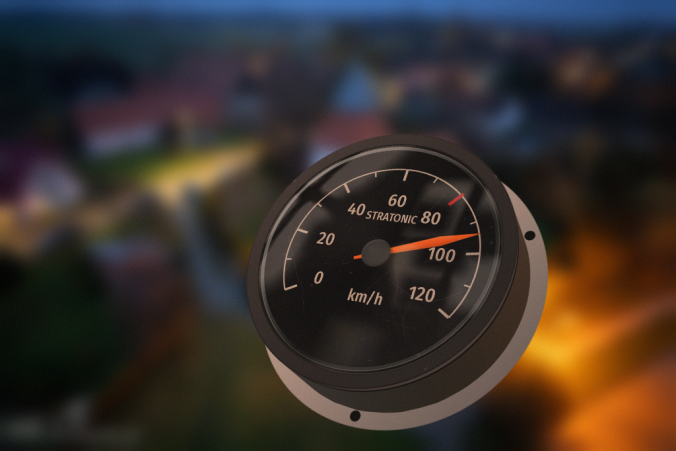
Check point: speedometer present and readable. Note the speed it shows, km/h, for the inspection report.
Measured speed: 95 km/h
